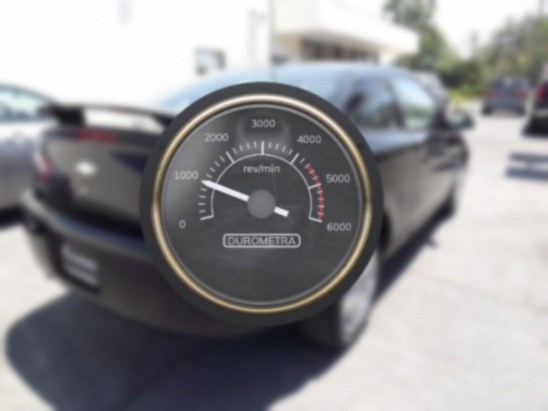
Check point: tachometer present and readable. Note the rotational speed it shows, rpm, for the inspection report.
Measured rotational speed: 1000 rpm
